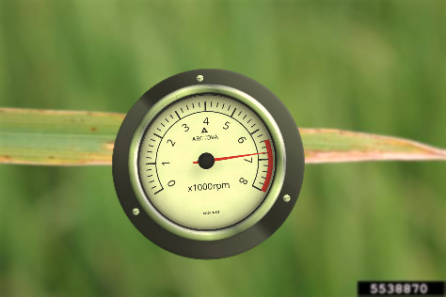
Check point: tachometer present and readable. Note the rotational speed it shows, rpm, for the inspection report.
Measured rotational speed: 6800 rpm
